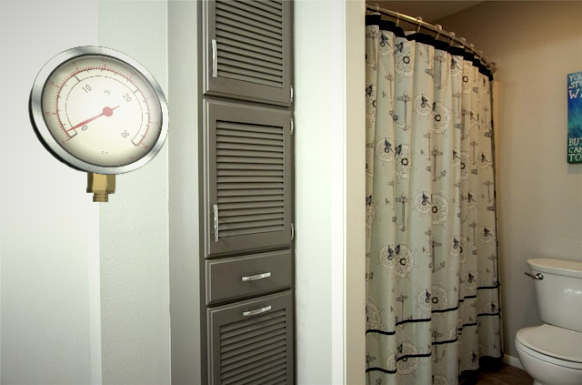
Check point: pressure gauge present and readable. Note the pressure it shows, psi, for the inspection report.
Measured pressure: 1 psi
